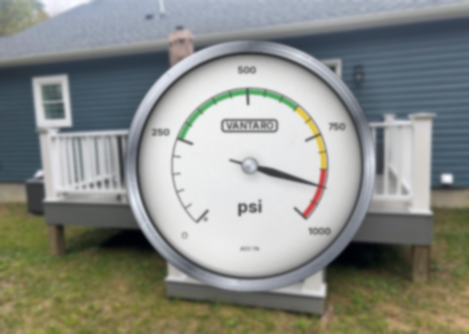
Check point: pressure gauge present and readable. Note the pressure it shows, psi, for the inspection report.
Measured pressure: 900 psi
